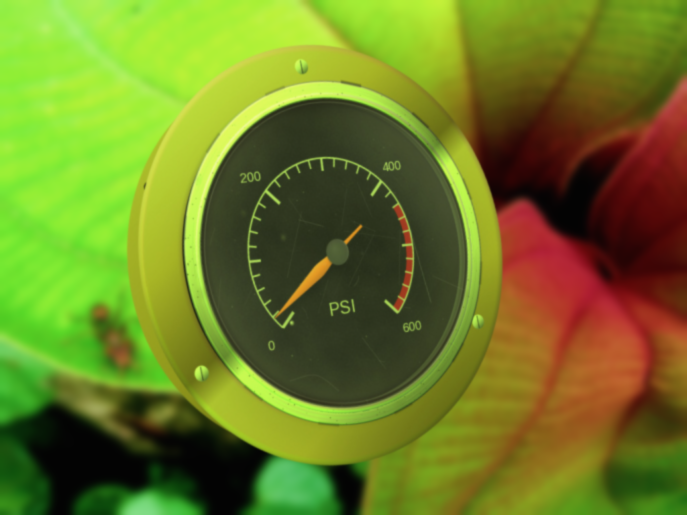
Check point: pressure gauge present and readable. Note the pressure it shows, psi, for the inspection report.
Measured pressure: 20 psi
